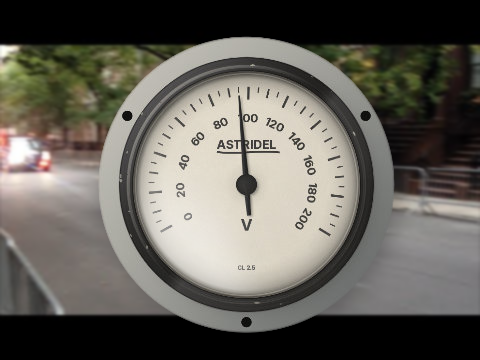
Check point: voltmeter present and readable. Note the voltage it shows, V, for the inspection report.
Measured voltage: 95 V
